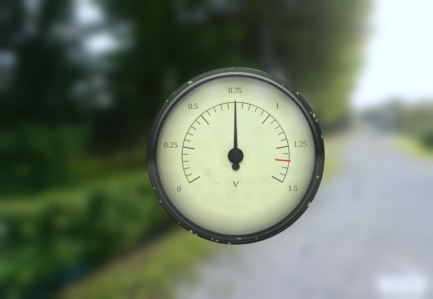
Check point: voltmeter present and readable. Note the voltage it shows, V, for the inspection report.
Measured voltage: 0.75 V
